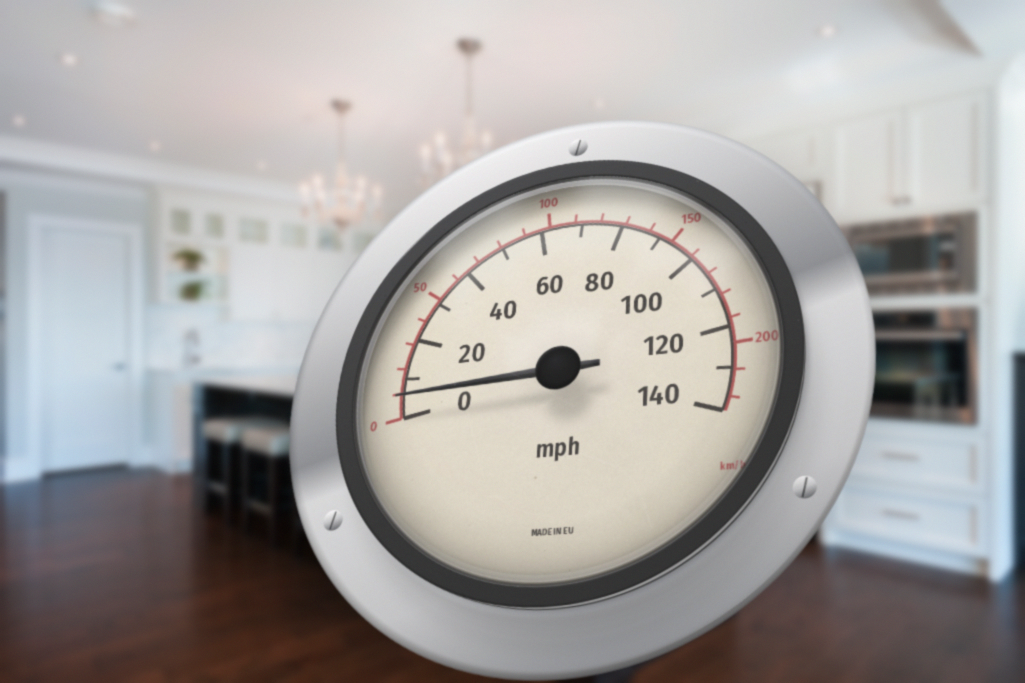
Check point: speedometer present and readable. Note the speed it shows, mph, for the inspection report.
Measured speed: 5 mph
